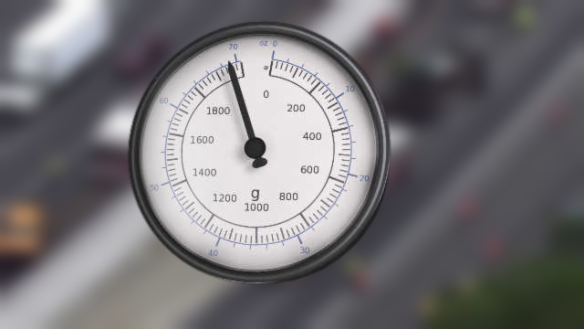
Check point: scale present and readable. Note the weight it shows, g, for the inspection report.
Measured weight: 1960 g
